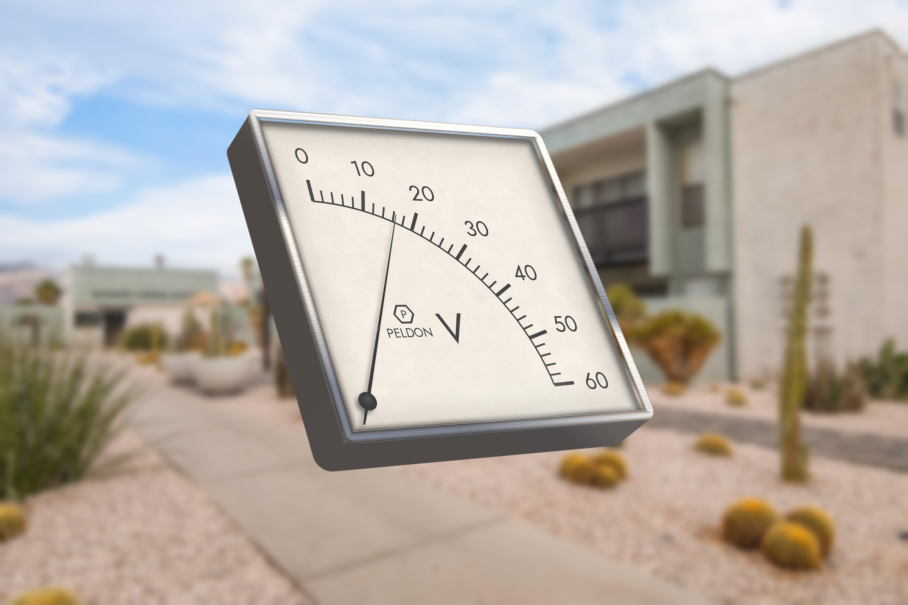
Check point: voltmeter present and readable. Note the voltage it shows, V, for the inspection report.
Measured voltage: 16 V
